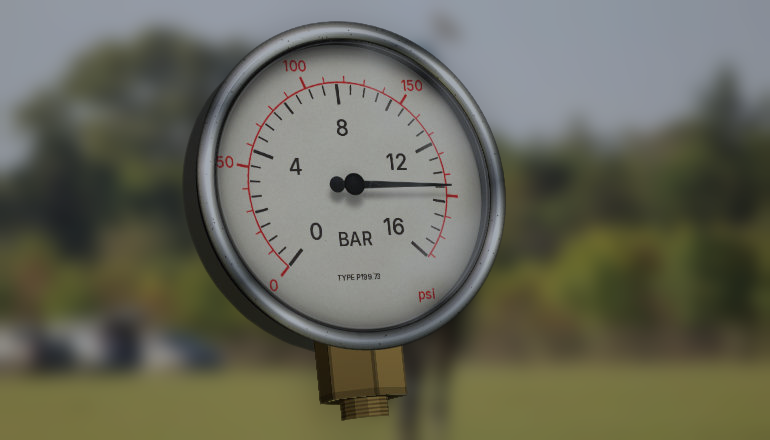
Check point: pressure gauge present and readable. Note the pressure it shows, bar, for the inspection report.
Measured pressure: 13.5 bar
